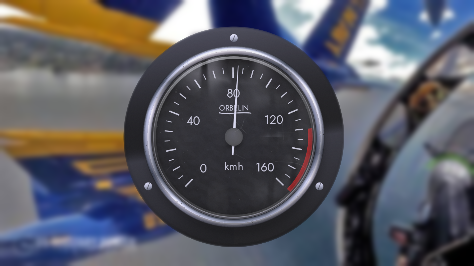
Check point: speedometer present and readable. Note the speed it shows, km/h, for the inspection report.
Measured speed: 82.5 km/h
